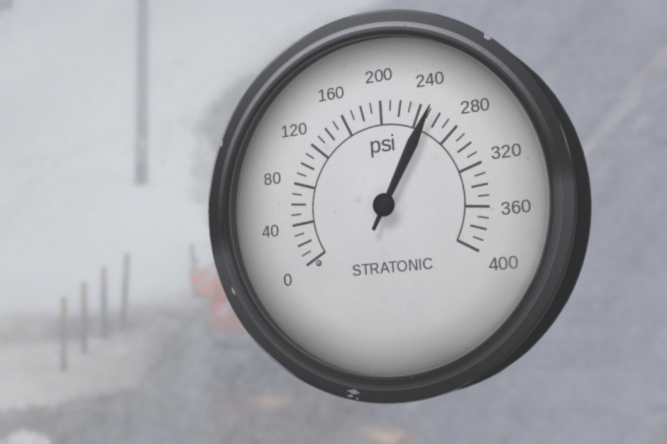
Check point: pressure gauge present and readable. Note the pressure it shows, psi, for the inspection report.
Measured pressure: 250 psi
